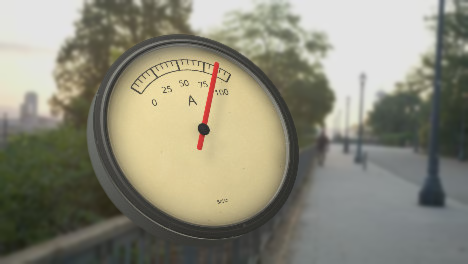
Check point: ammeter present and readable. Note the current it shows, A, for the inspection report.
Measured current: 85 A
